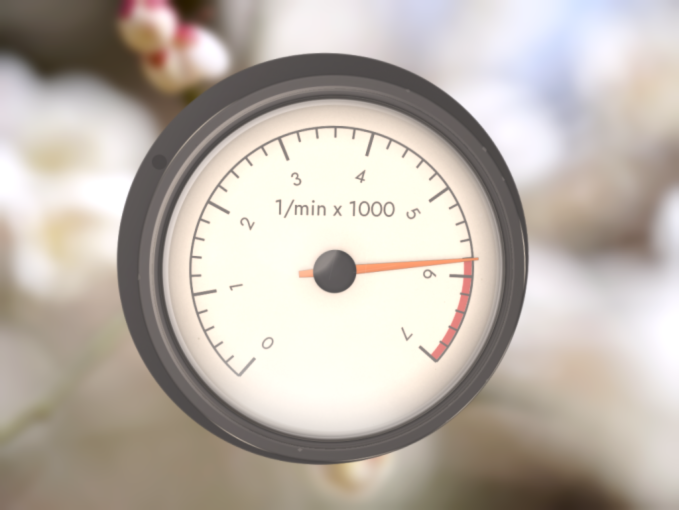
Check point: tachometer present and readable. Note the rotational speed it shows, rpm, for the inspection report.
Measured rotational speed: 5800 rpm
